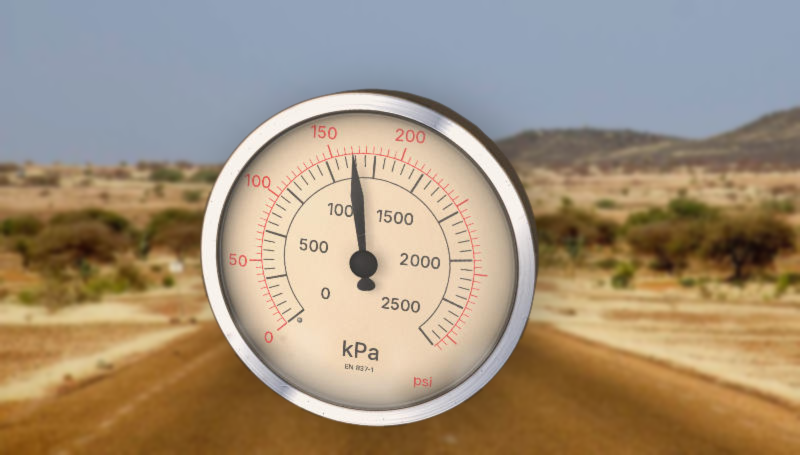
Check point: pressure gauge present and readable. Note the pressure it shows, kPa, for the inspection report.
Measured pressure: 1150 kPa
